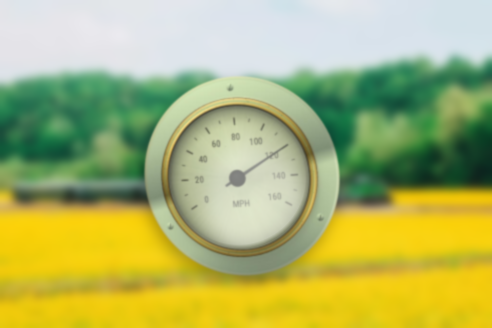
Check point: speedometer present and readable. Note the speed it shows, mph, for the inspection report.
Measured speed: 120 mph
